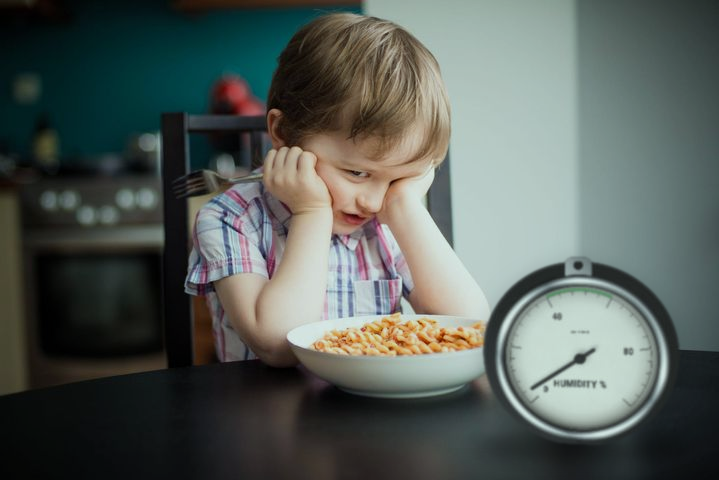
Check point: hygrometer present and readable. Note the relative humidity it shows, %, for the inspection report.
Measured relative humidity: 4 %
